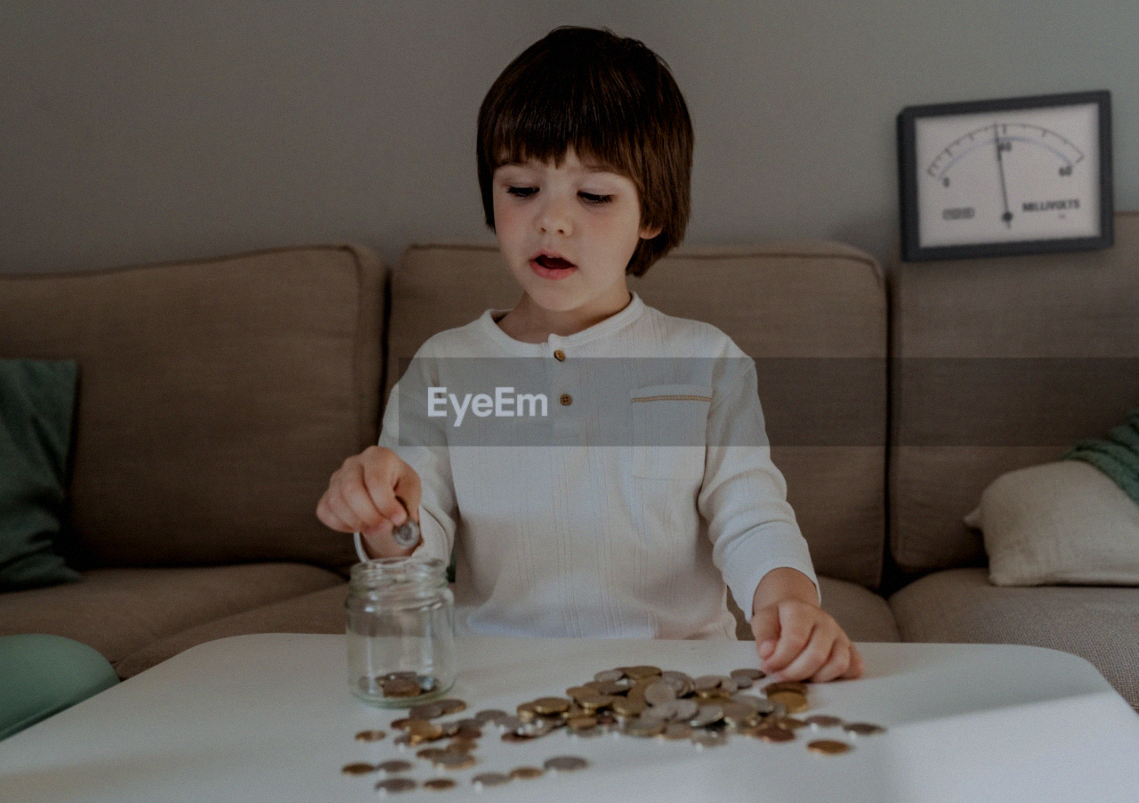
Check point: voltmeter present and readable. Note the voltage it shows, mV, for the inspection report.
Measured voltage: 37.5 mV
